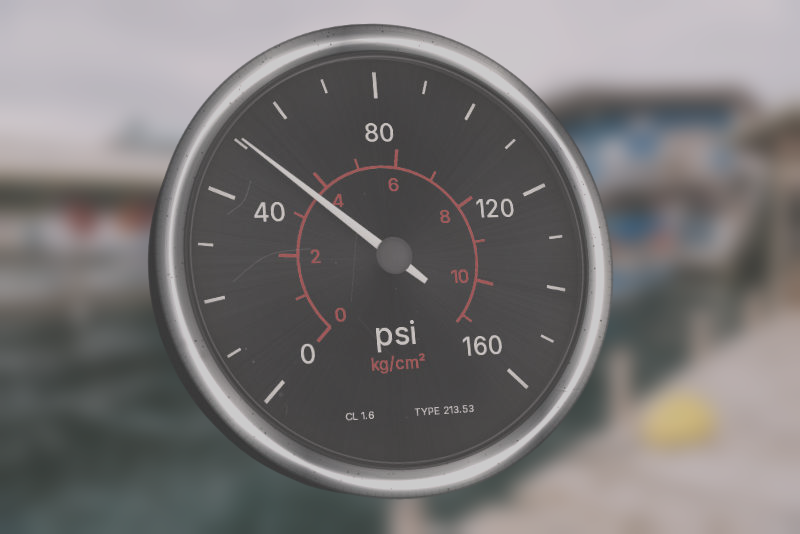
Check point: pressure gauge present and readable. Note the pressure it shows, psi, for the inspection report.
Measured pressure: 50 psi
